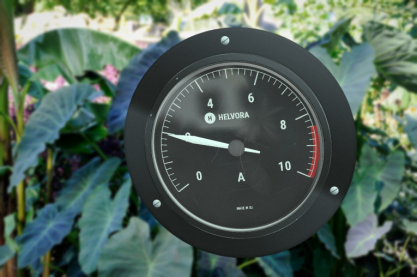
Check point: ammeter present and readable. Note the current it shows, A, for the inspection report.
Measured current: 2 A
